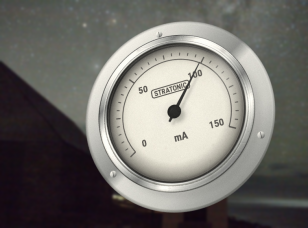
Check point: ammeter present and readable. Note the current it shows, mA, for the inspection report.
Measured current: 100 mA
